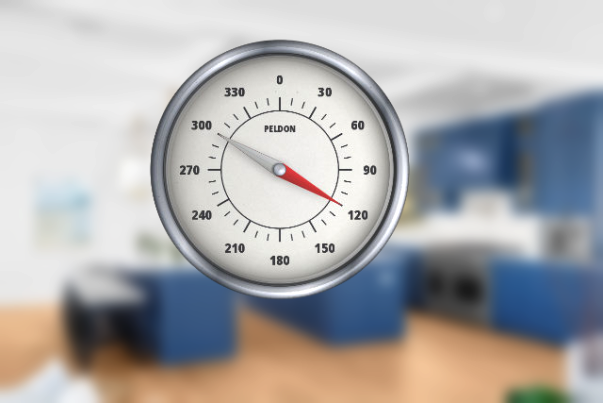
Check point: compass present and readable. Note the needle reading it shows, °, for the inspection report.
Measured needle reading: 120 °
